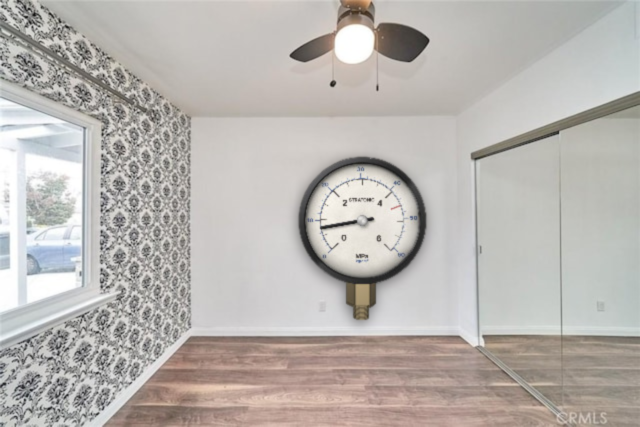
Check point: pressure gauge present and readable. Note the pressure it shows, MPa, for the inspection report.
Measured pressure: 0.75 MPa
